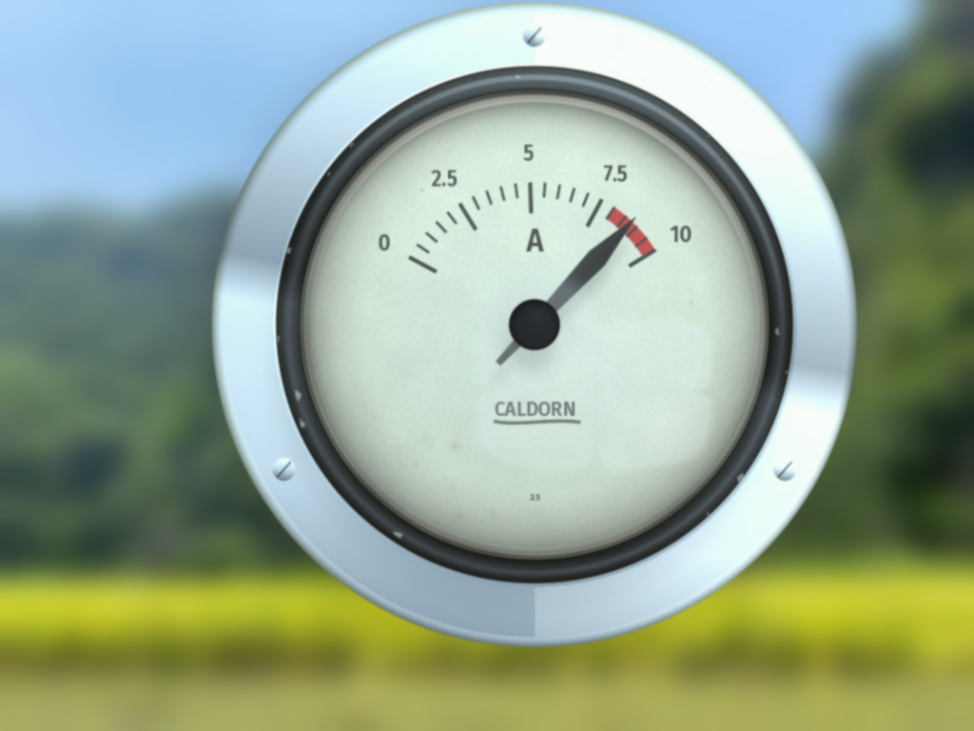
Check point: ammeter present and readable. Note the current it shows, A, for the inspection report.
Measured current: 8.75 A
